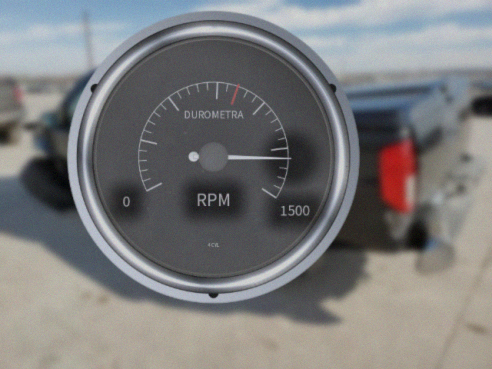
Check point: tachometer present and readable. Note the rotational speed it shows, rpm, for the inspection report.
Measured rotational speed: 1300 rpm
